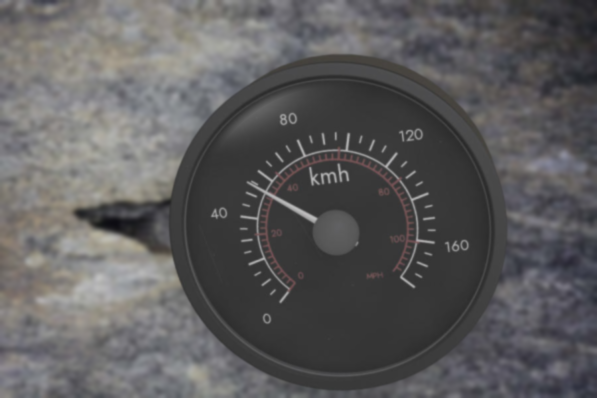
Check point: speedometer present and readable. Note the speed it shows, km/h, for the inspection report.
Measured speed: 55 km/h
